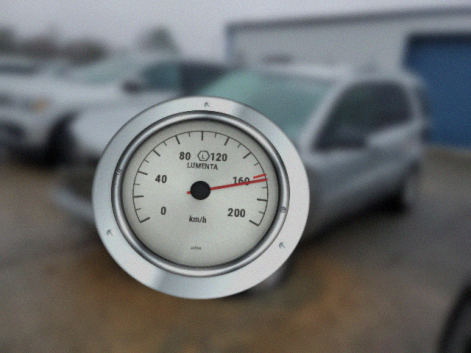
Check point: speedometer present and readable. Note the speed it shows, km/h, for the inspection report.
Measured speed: 165 km/h
